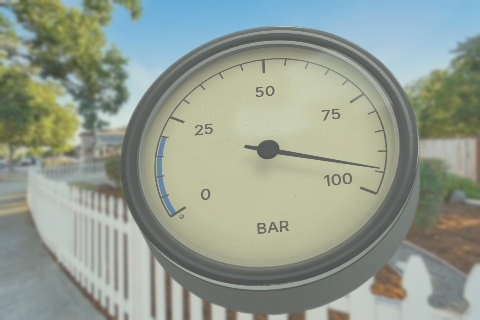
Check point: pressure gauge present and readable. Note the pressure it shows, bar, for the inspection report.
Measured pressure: 95 bar
